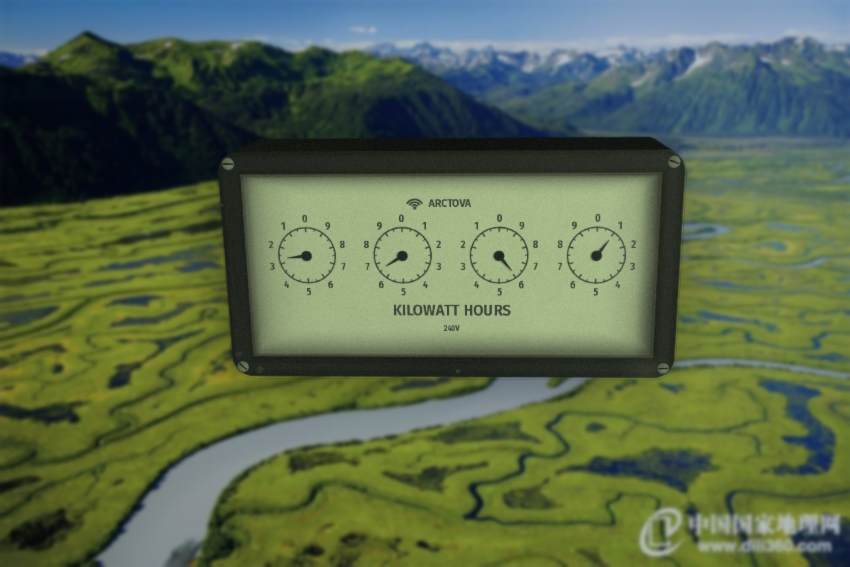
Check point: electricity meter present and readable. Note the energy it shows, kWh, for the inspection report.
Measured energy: 2661 kWh
